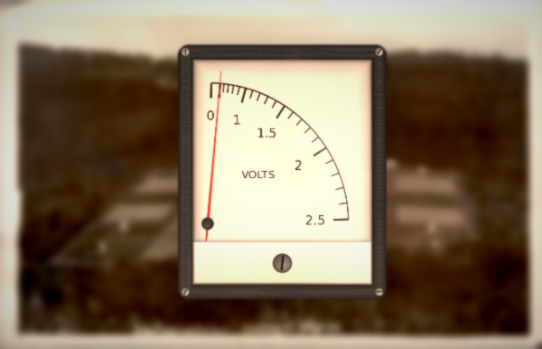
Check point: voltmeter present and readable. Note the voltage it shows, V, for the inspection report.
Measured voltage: 0.5 V
